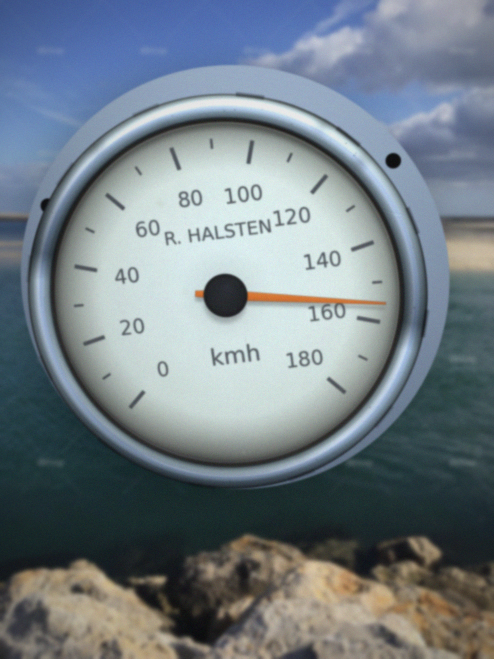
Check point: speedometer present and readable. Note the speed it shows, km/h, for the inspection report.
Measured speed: 155 km/h
